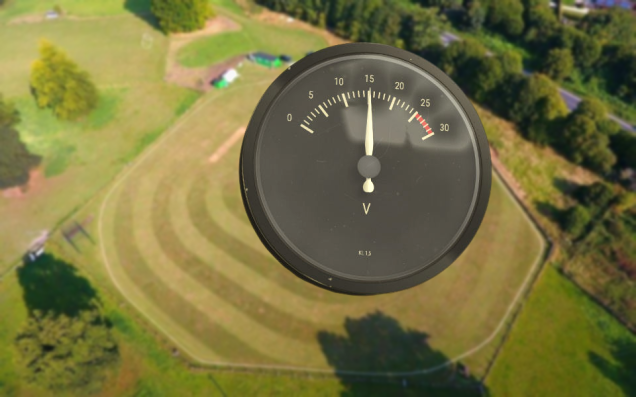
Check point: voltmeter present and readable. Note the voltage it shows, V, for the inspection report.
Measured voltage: 15 V
